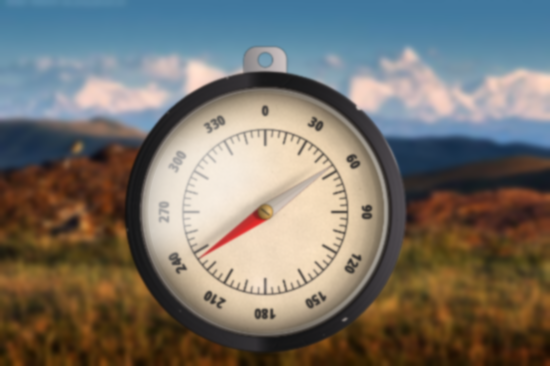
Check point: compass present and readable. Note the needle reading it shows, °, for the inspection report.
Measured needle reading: 235 °
